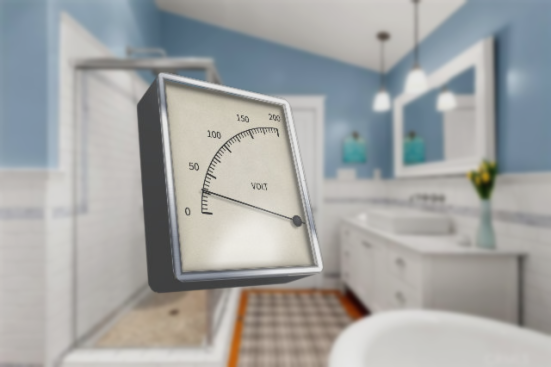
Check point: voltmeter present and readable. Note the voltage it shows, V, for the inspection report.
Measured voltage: 25 V
